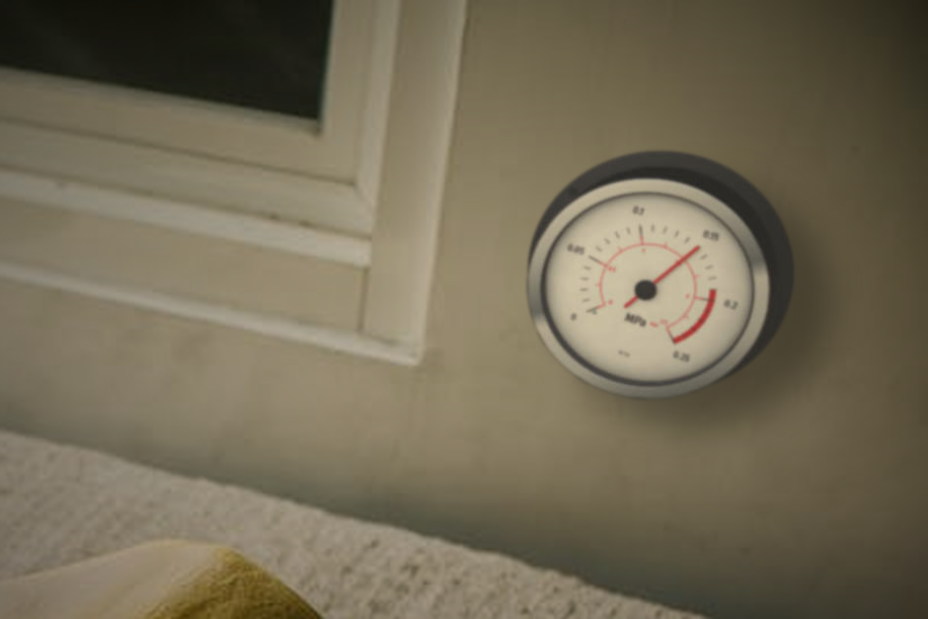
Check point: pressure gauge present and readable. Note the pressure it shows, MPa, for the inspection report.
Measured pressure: 0.15 MPa
